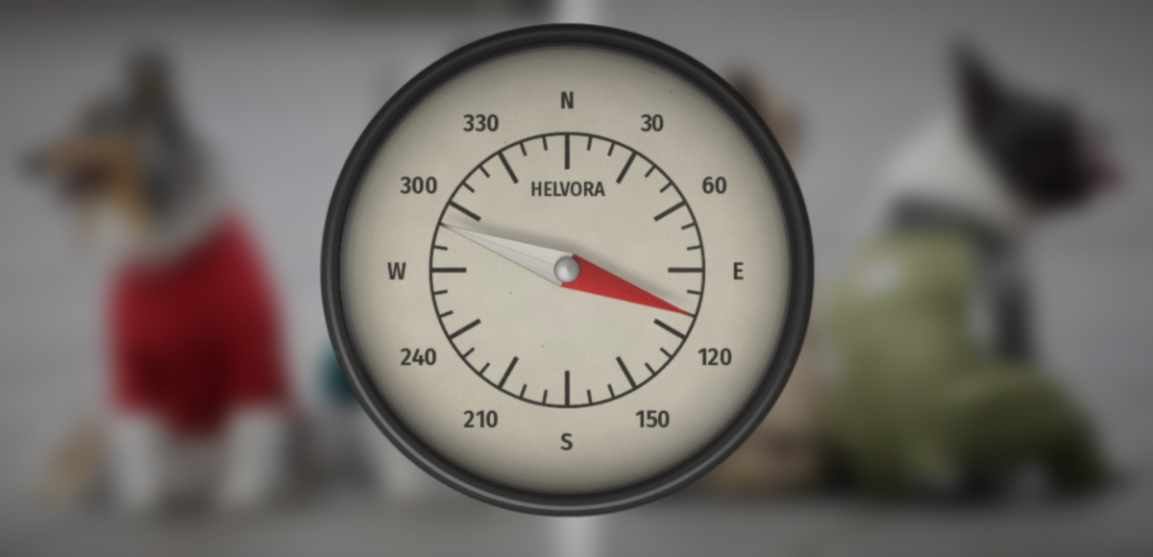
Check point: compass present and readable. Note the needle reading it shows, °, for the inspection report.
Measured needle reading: 110 °
